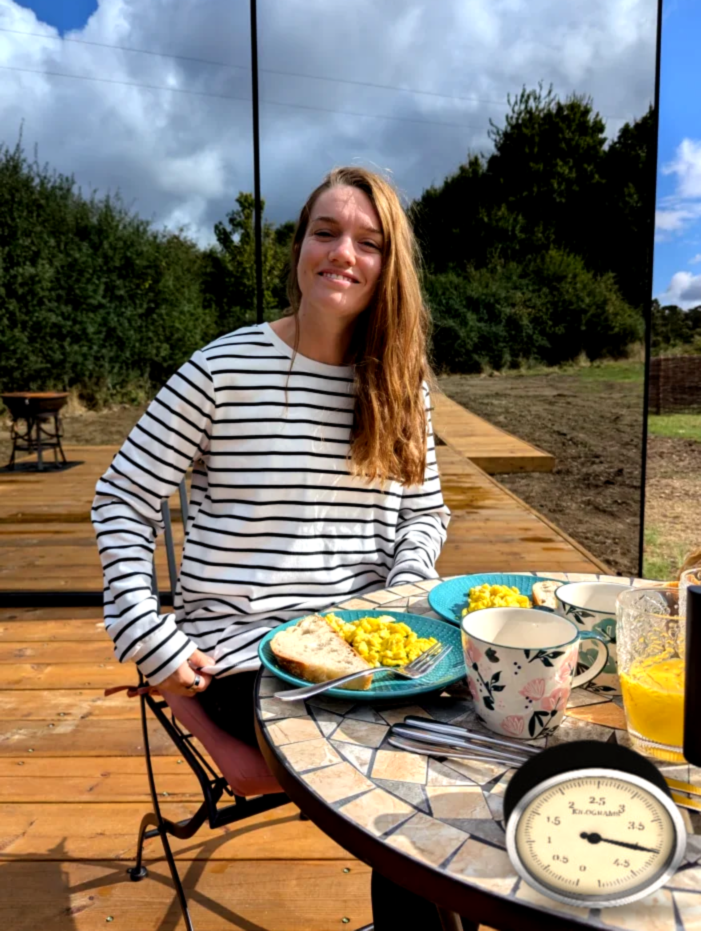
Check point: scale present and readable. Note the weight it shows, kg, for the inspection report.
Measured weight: 4 kg
